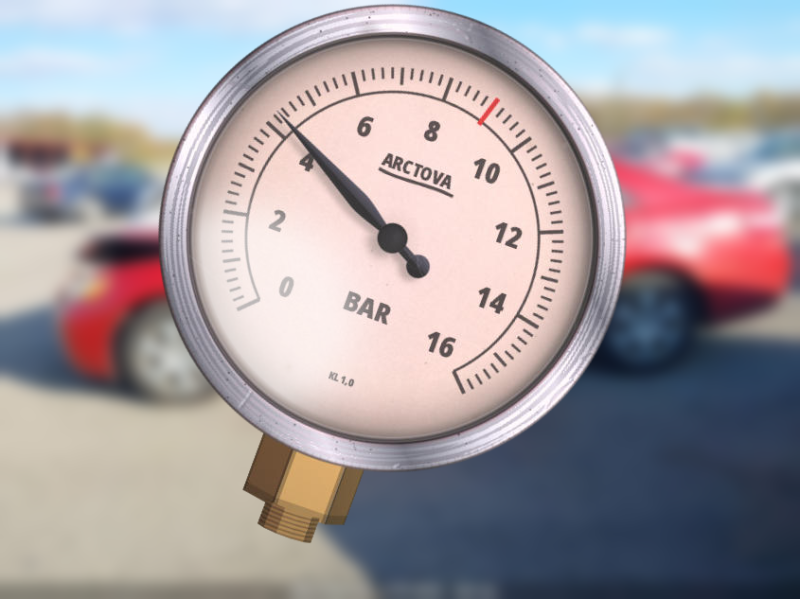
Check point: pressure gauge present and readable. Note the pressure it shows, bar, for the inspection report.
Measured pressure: 4.3 bar
